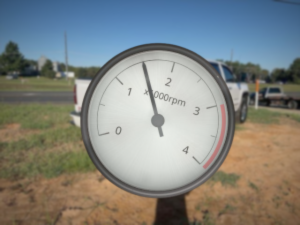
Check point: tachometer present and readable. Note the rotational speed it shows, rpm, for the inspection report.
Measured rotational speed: 1500 rpm
